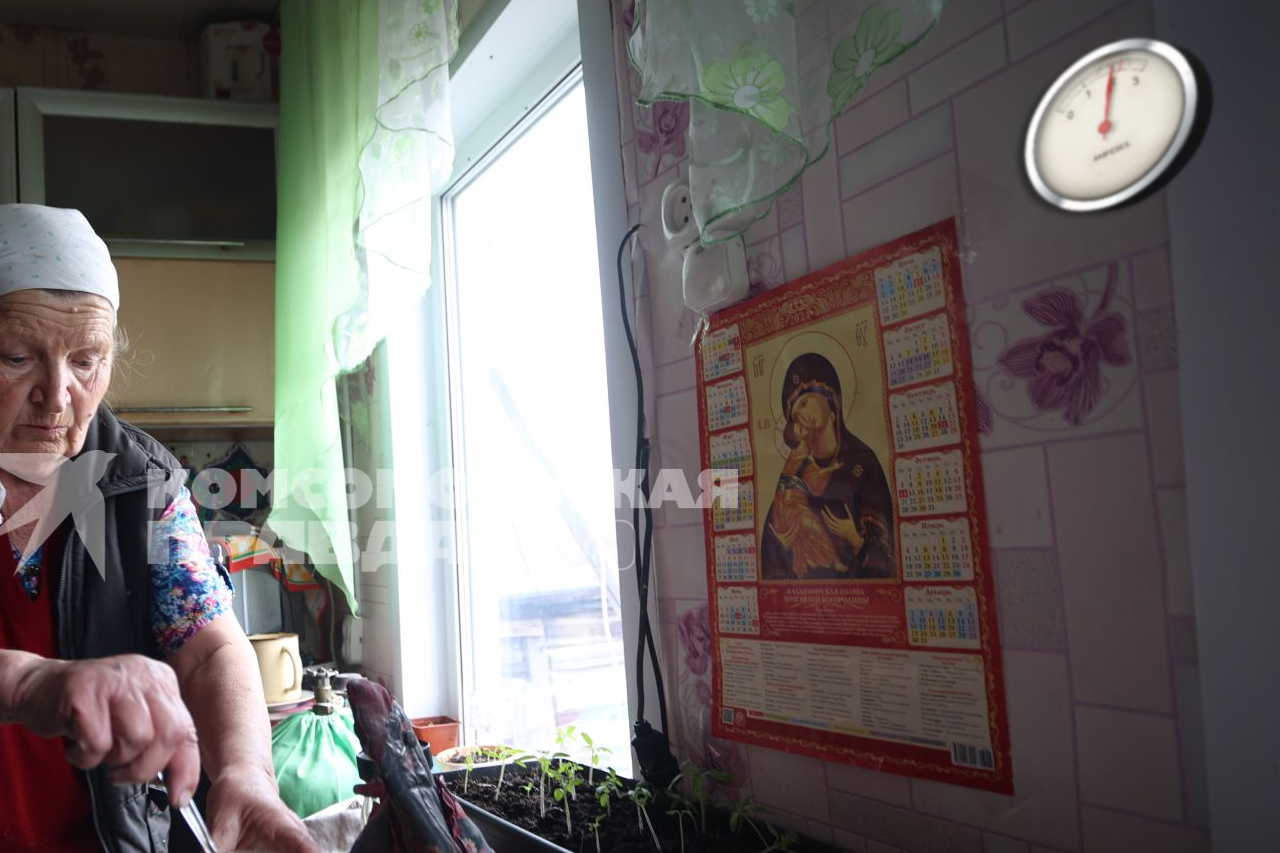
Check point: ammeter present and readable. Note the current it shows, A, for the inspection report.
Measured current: 2 A
